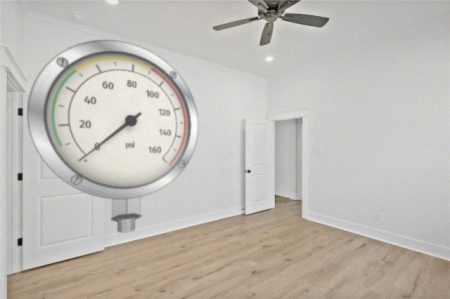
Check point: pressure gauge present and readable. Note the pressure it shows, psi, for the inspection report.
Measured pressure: 0 psi
